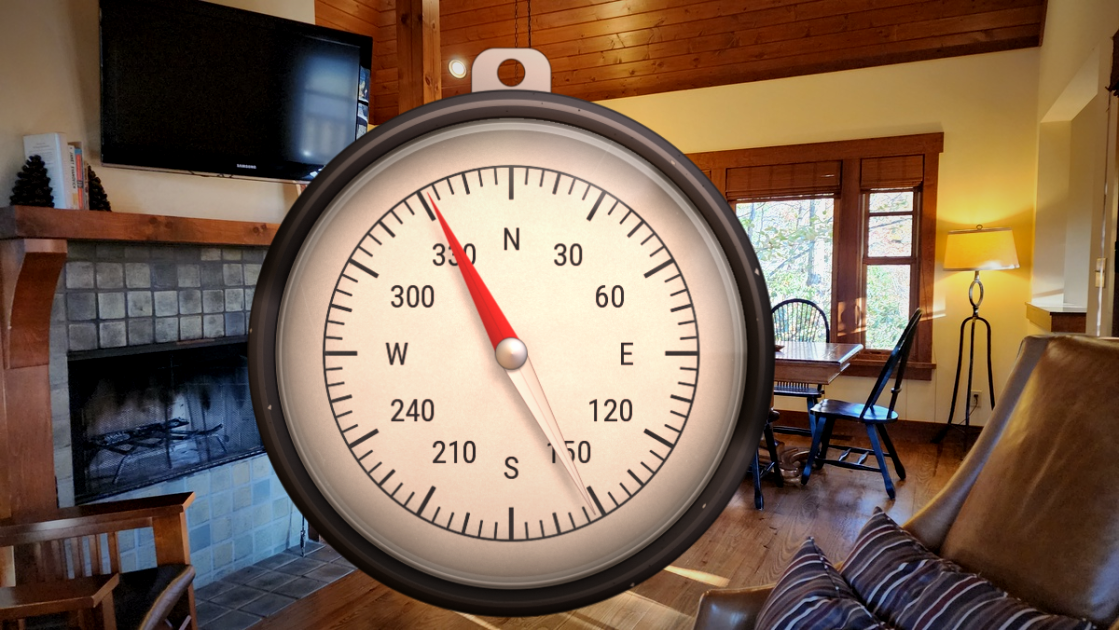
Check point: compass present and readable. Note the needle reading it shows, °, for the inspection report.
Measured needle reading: 332.5 °
